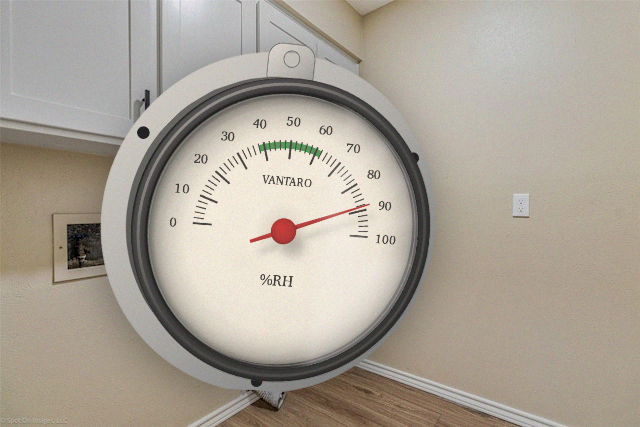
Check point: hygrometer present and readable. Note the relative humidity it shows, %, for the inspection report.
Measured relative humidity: 88 %
